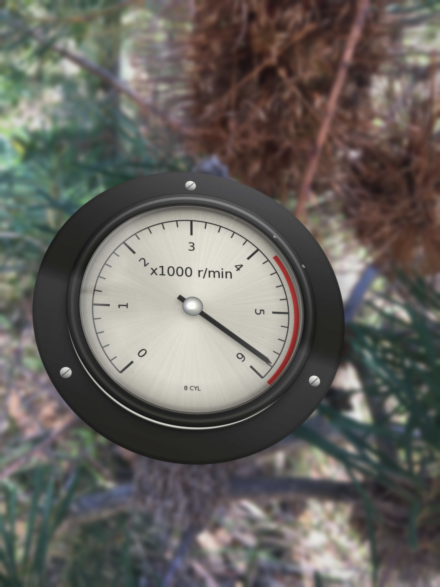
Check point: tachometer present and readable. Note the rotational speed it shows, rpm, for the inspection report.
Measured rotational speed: 5800 rpm
